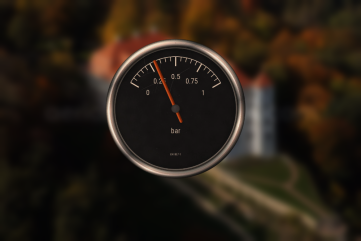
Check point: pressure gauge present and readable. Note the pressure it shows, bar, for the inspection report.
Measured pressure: 0.3 bar
